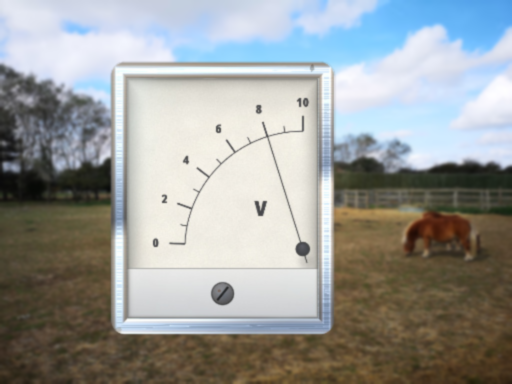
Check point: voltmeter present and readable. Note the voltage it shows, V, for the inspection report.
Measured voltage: 8 V
